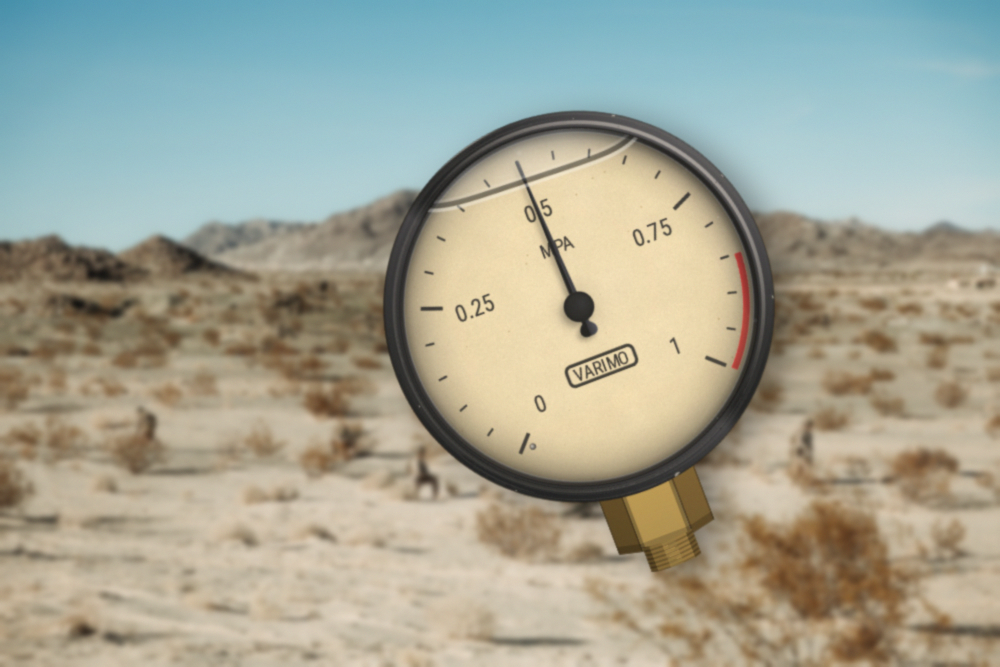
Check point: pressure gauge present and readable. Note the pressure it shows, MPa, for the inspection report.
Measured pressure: 0.5 MPa
